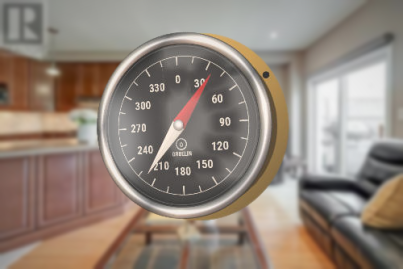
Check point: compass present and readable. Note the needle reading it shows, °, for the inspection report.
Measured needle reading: 37.5 °
